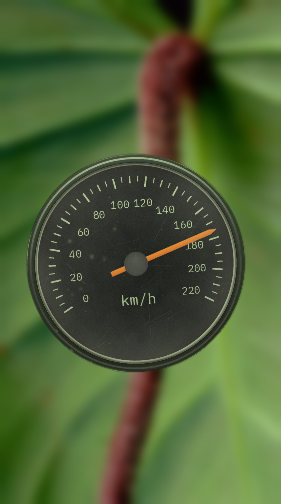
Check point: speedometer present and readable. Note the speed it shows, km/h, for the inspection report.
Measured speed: 175 km/h
